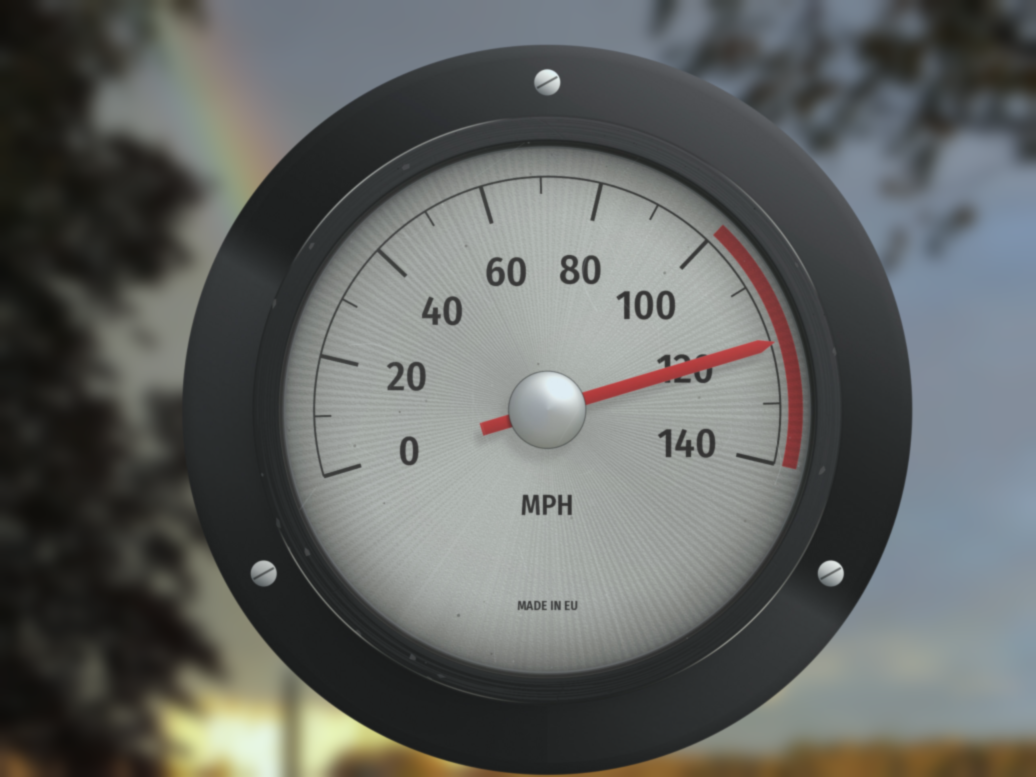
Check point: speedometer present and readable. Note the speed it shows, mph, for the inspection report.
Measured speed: 120 mph
